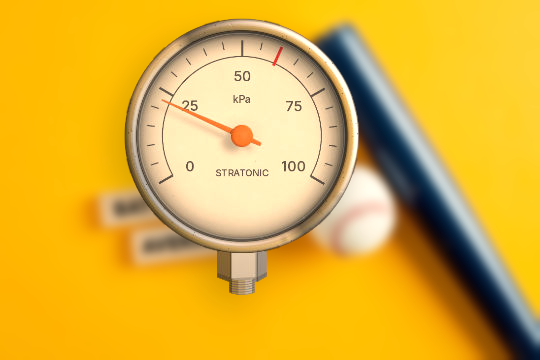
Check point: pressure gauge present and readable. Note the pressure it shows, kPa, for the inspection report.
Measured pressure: 22.5 kPa
